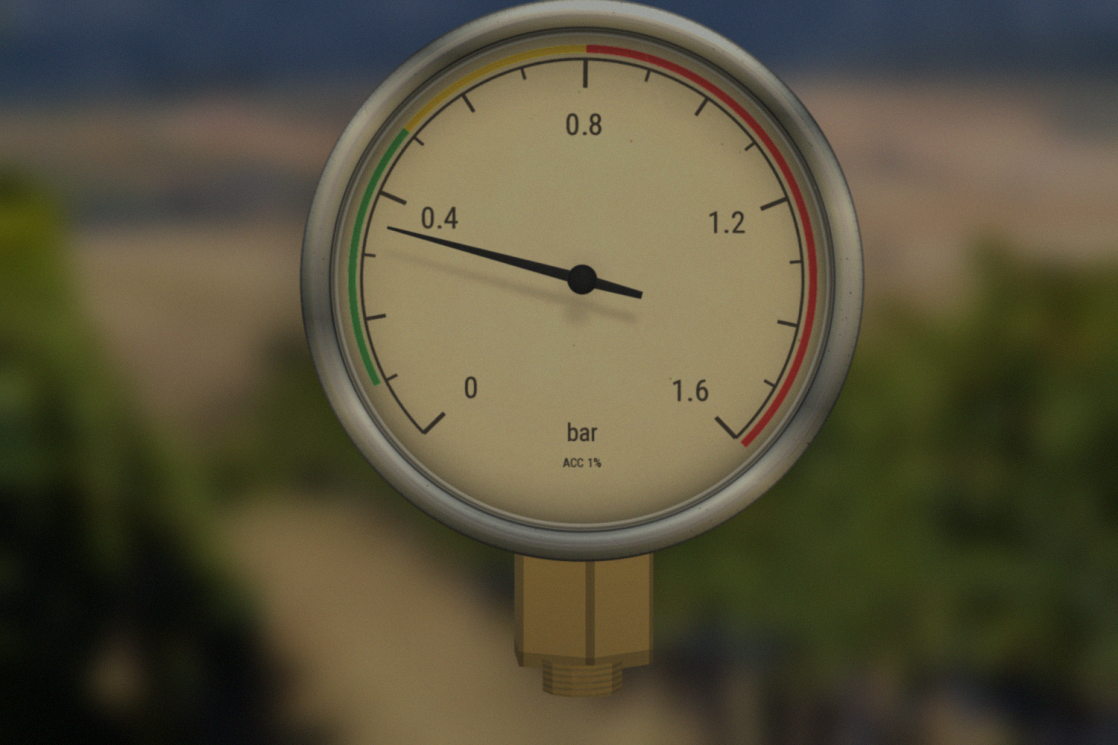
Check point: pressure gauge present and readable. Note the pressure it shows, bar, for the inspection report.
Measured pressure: 0.35 bar
